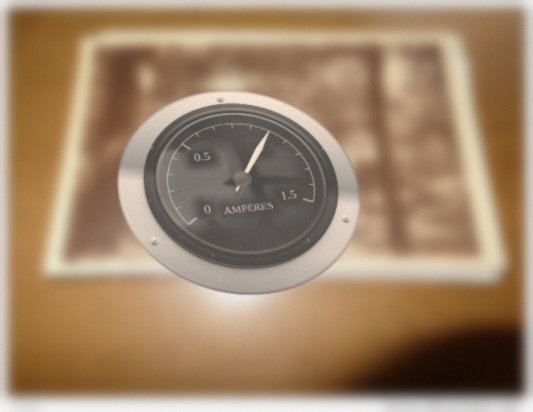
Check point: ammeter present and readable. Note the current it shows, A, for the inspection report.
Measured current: 1 A
